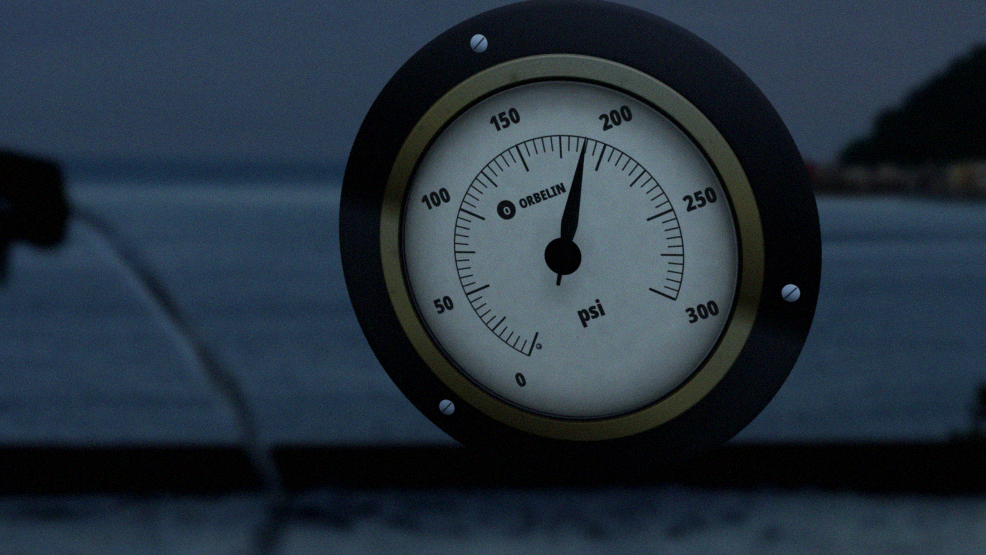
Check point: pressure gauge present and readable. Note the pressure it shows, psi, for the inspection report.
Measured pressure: 190 psi
